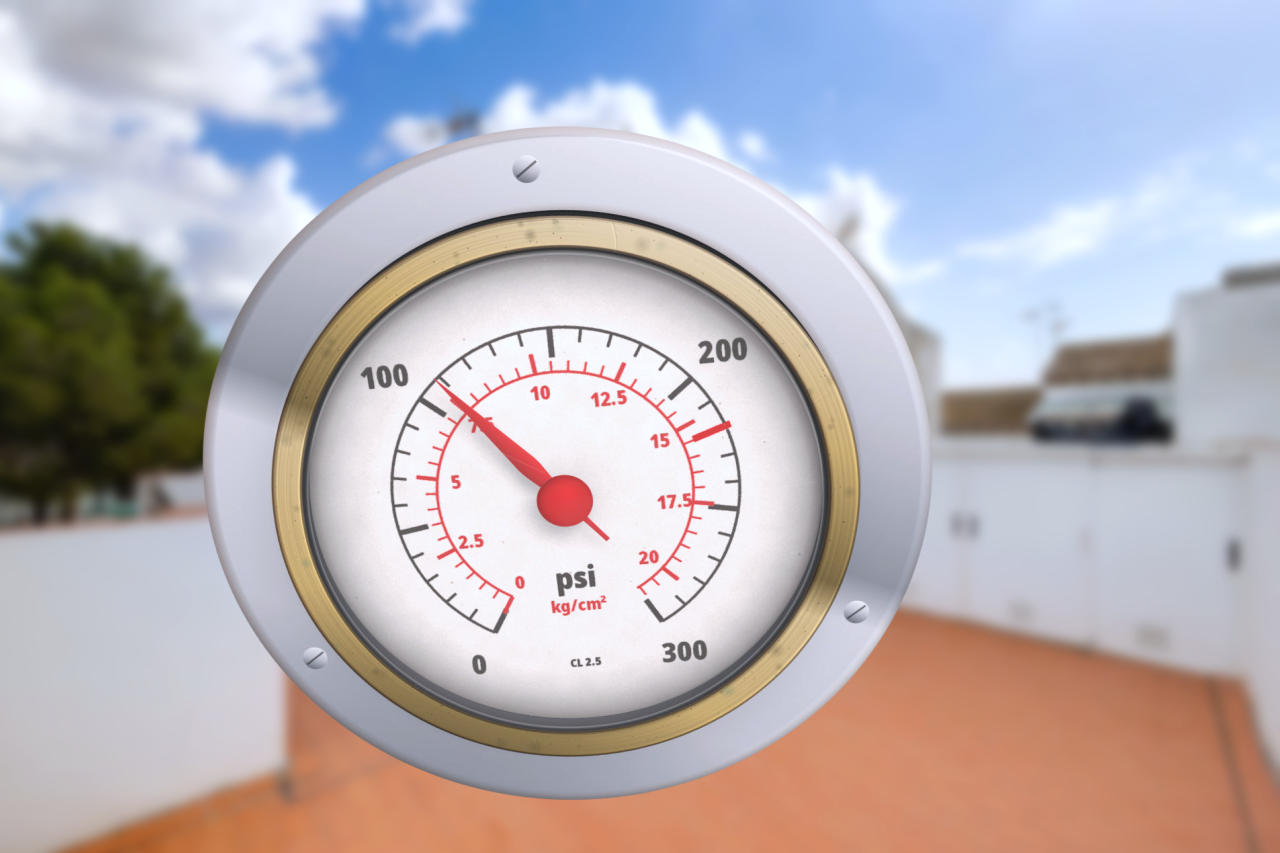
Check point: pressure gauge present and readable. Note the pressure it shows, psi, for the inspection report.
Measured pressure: 110 psi
